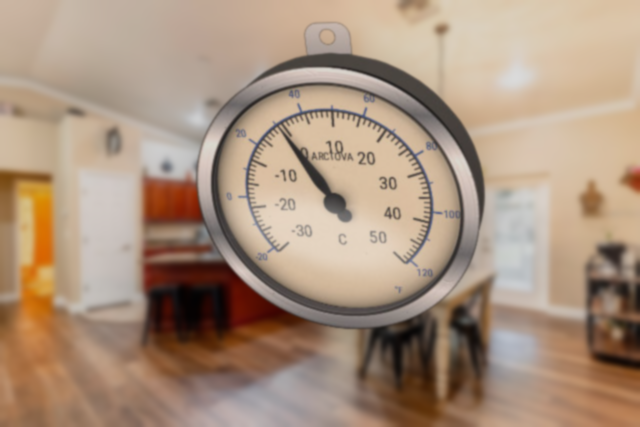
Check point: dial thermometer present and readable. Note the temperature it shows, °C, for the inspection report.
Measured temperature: 0 °C
